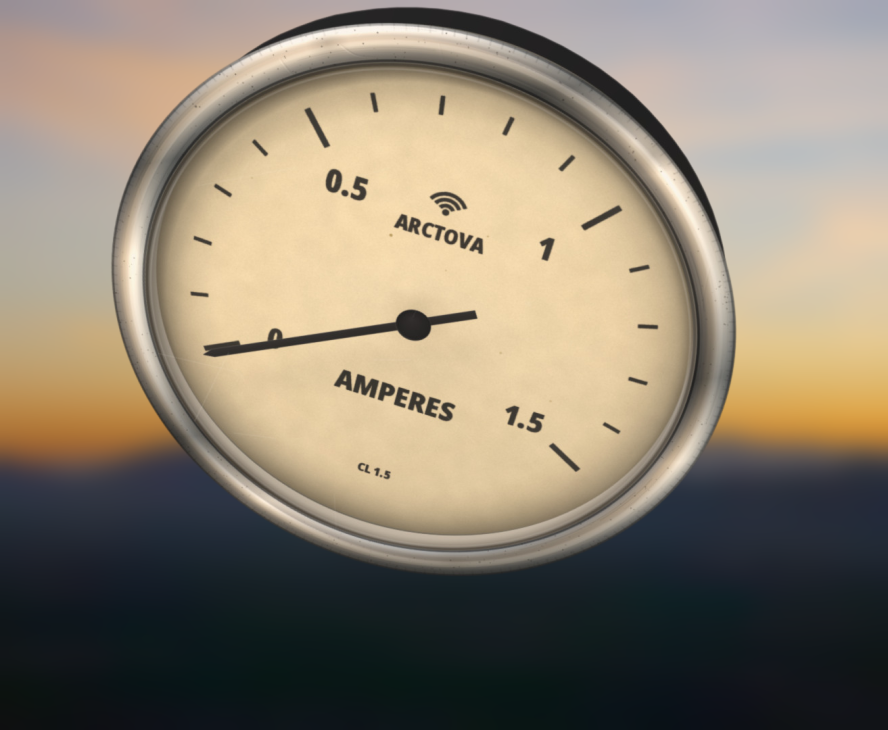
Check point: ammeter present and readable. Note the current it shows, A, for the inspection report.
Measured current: 0 A
